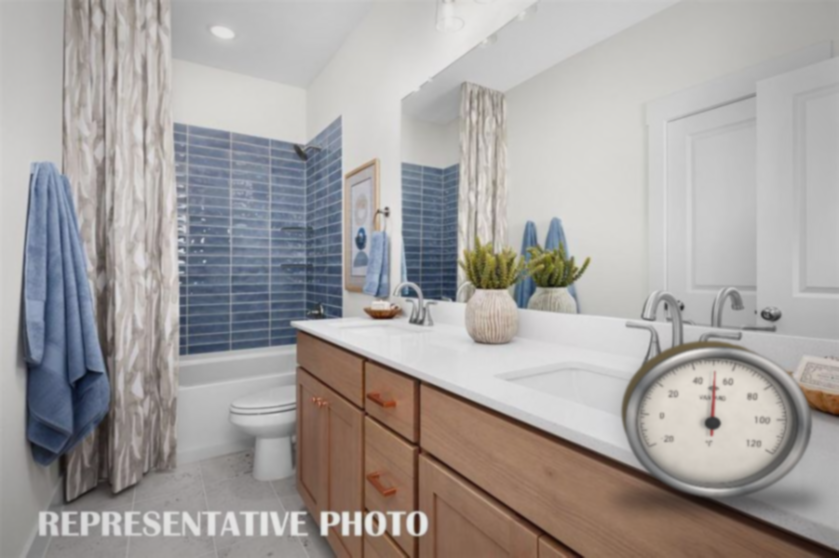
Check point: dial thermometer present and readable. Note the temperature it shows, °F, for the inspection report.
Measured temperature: 50 °F
